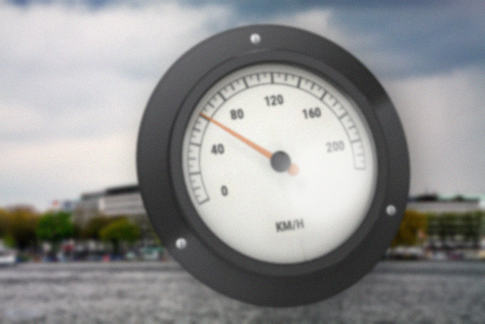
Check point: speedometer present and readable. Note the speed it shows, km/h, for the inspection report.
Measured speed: 60 km/h
